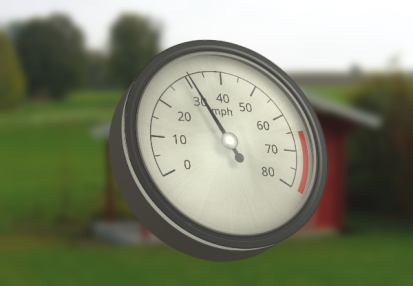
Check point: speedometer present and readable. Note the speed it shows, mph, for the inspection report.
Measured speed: 30 mph
